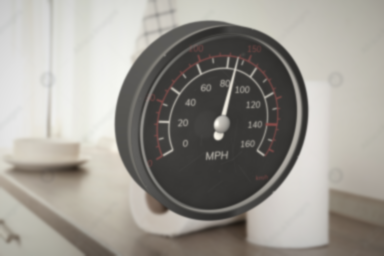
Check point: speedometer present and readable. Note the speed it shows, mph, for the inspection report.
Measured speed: 85 mph
